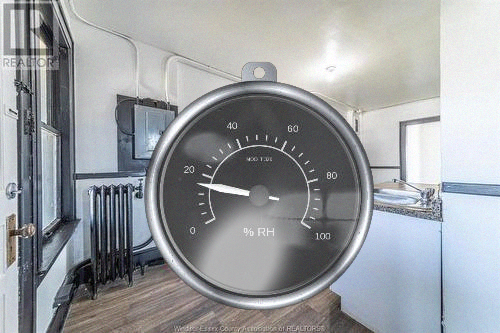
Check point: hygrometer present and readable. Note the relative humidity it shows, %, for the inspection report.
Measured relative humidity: 16 %
